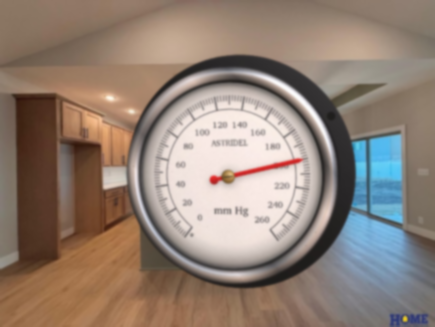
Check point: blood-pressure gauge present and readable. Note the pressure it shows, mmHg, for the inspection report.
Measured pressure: 200 mmHg
